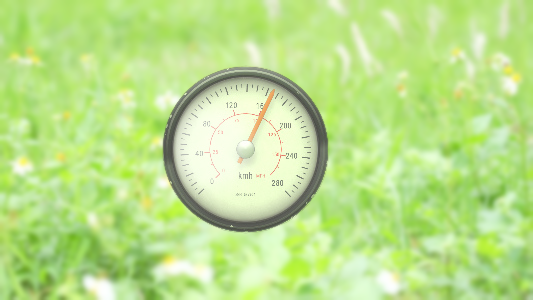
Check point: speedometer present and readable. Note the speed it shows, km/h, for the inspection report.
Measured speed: 165 km/h
